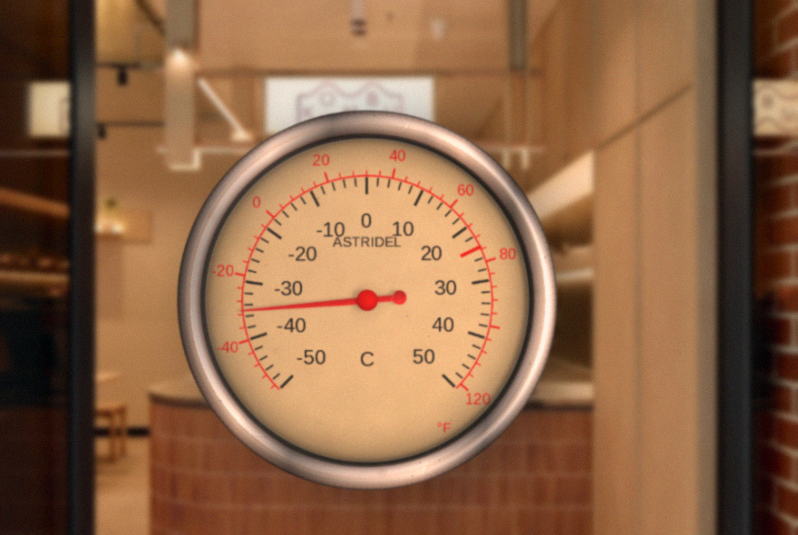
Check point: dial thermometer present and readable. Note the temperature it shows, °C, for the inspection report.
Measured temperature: -35 °C
